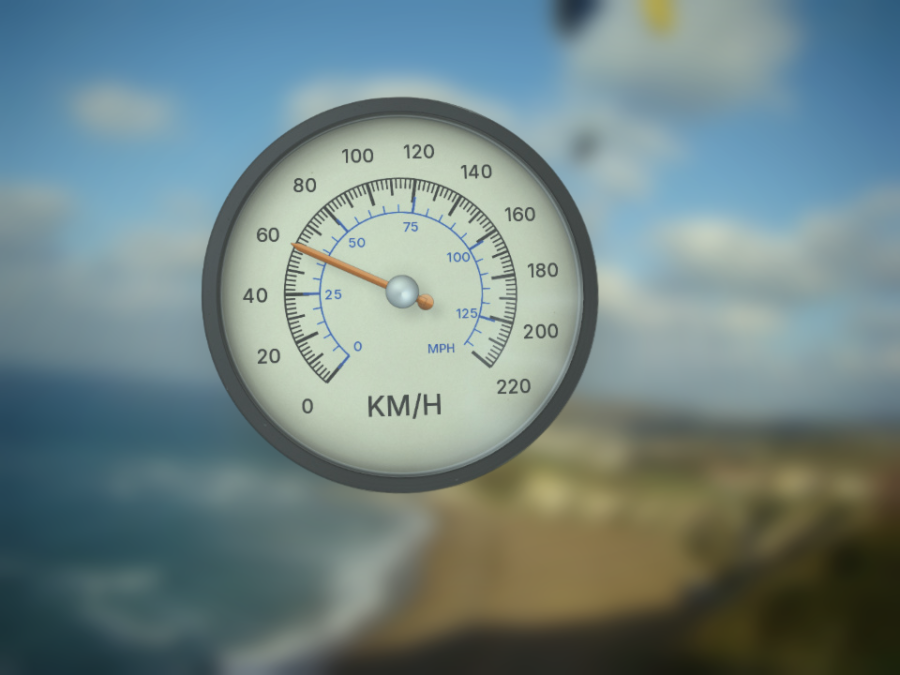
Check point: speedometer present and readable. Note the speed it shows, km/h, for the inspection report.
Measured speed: 60 km/h
